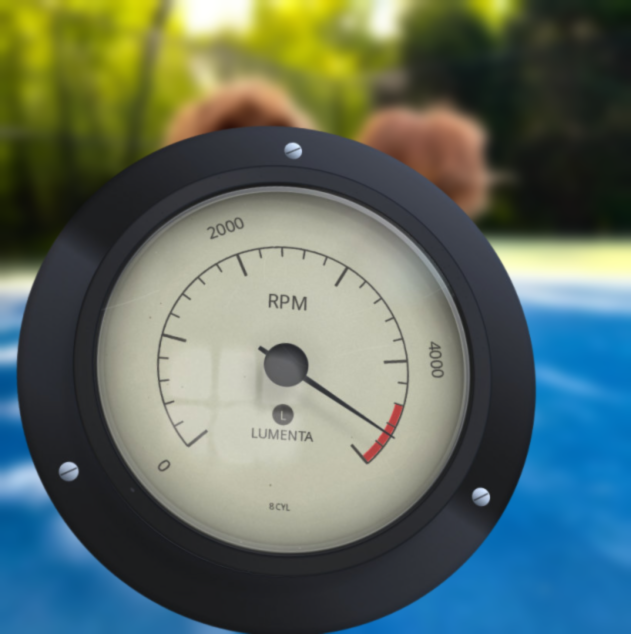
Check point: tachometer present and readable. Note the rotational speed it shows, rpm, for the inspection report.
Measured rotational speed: 4700 rpm
